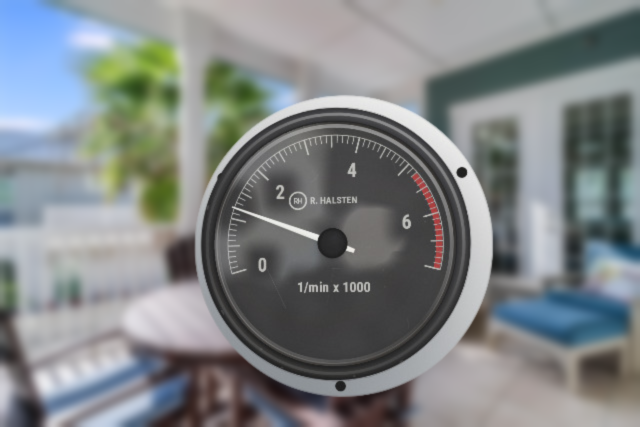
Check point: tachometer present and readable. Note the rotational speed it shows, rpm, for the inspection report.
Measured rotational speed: 1200 rpm
